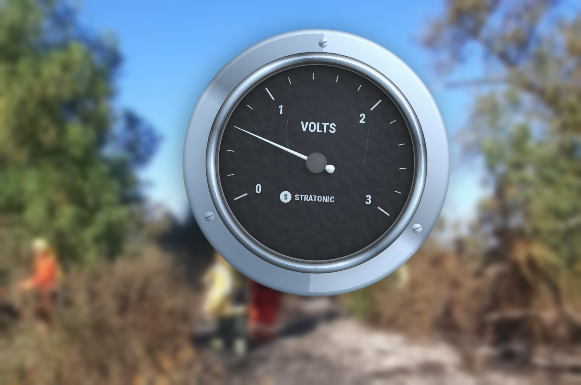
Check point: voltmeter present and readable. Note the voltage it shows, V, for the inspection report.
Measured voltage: 0.6 V
